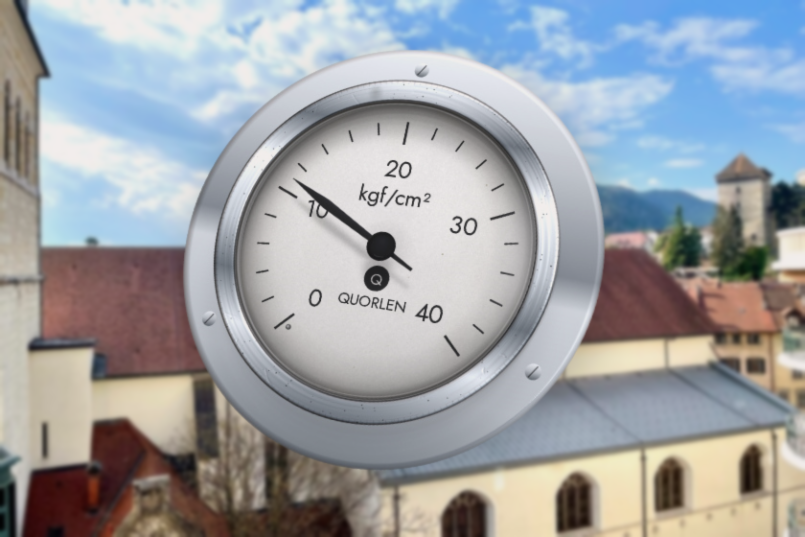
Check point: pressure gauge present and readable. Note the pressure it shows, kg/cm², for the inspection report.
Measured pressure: 11 kg/cm²
